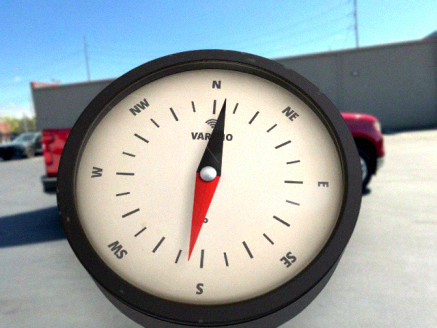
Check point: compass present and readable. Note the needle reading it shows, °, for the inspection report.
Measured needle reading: 187.5 °
